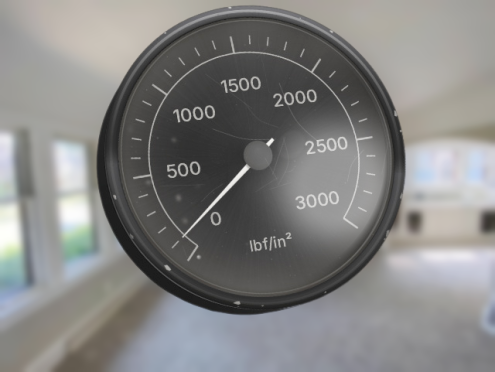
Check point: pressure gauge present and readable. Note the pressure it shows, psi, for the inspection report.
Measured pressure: 100 psi
